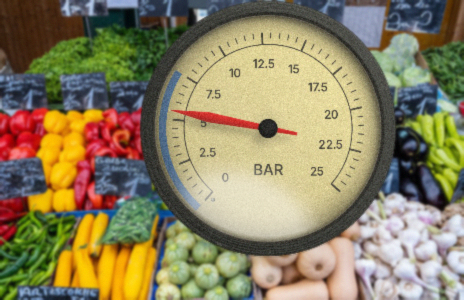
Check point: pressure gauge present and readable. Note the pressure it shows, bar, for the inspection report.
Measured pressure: 5.5 bar
